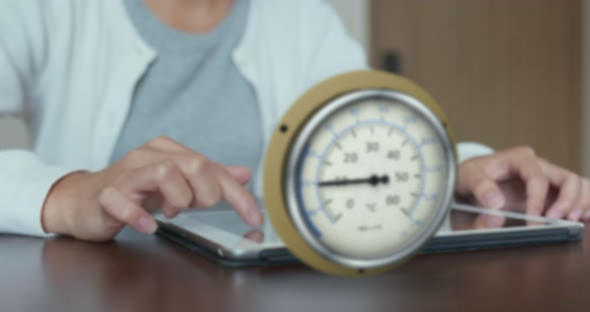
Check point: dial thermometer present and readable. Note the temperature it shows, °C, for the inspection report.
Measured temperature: 10 °C
